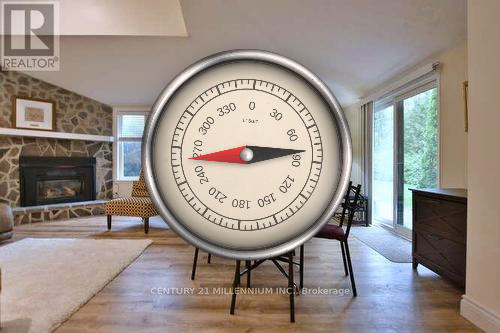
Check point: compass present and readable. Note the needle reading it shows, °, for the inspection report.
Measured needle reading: 260 °
